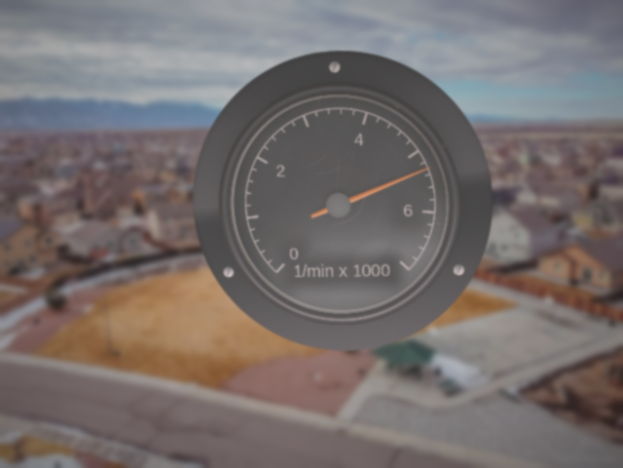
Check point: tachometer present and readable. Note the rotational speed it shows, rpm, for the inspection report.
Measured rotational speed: 5300 rpm
